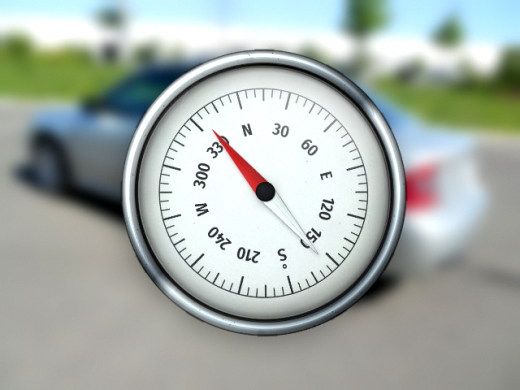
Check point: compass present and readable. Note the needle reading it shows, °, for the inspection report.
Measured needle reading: 335 °
